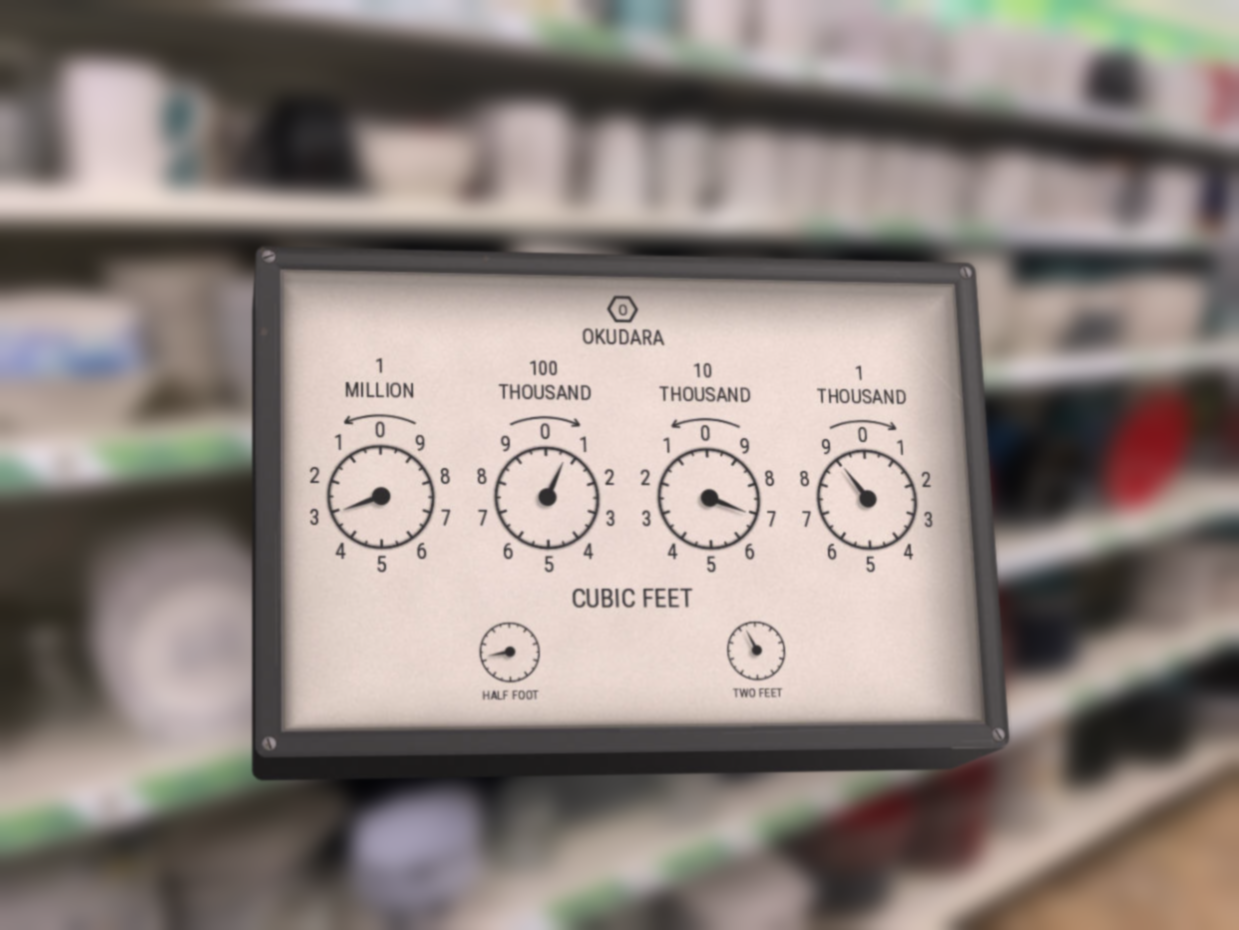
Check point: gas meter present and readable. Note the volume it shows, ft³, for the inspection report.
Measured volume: 306900 ft³
